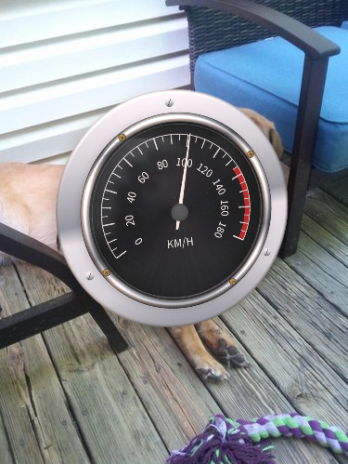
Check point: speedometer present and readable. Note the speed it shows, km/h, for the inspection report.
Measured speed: 100 km/h
